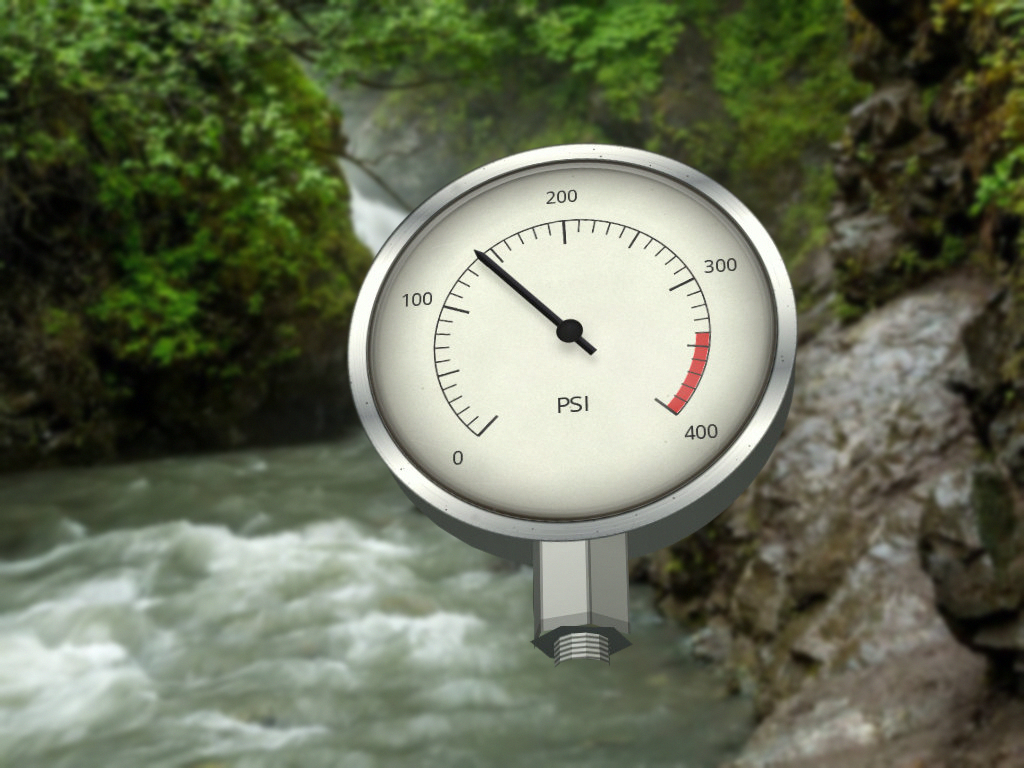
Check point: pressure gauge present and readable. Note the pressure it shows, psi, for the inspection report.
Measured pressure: 140 psi
